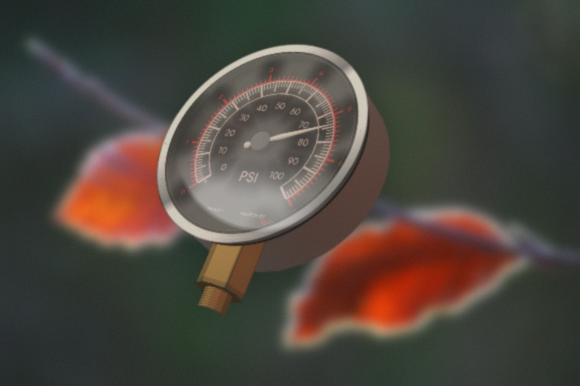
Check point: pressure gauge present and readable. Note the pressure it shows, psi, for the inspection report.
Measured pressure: 75 psi
